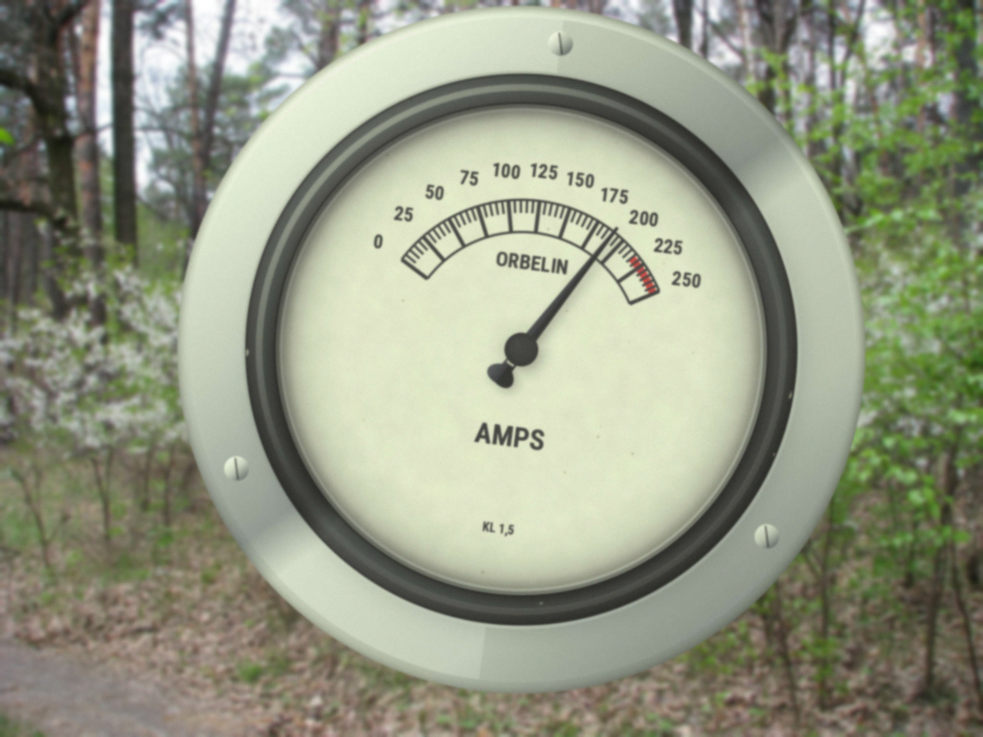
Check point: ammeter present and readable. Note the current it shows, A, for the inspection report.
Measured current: 190 A
